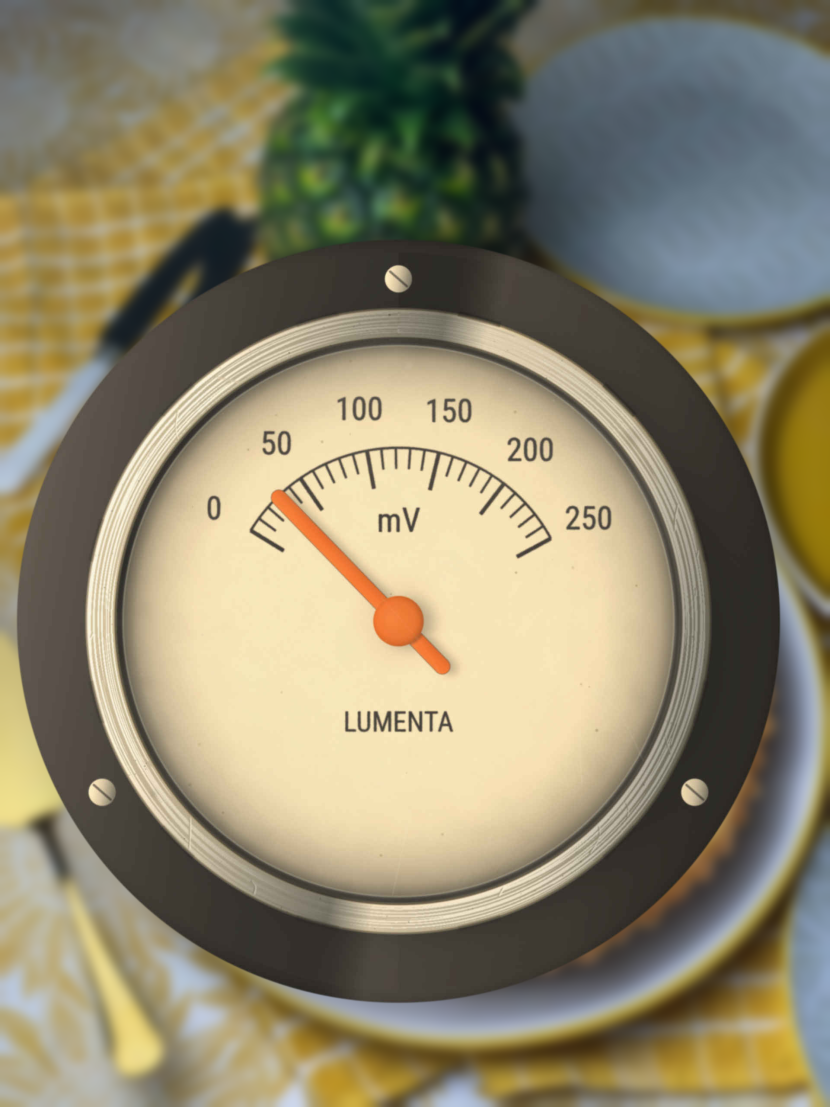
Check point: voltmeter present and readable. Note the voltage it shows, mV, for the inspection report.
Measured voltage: 30 mV
